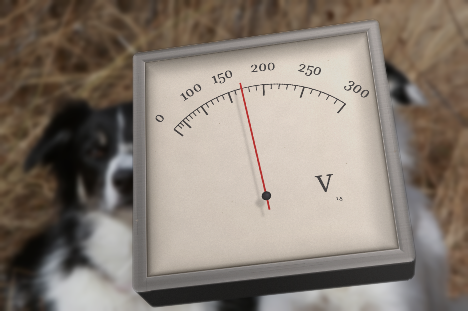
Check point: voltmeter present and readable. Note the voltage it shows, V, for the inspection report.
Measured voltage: 170 V
